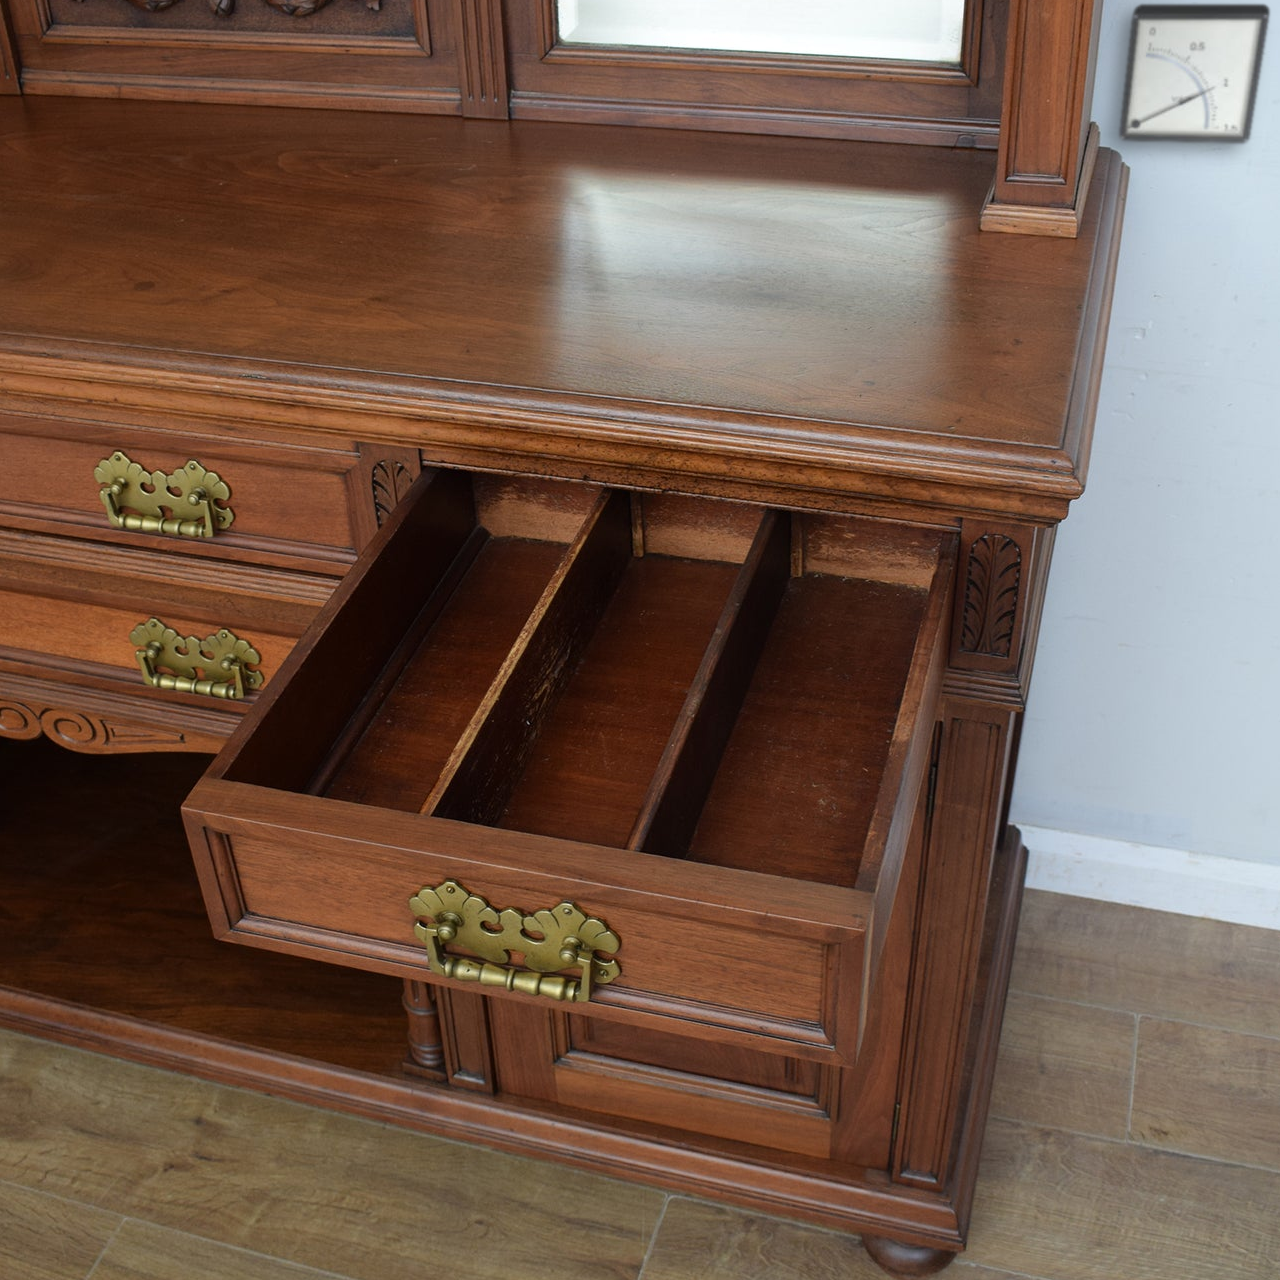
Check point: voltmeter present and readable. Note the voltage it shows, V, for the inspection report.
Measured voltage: 1 V
